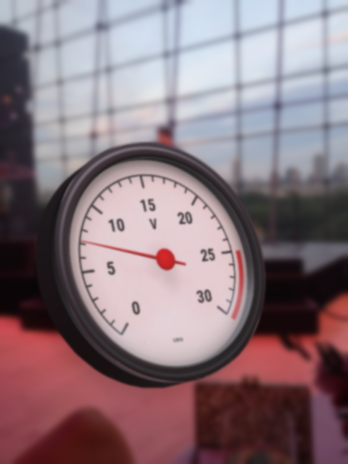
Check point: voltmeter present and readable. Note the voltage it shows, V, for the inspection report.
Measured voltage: 7 V
